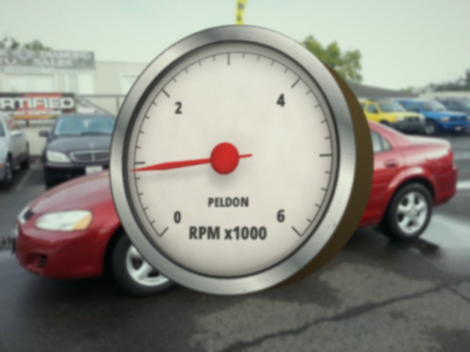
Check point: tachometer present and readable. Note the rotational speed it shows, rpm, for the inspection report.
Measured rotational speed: 900 rpm
